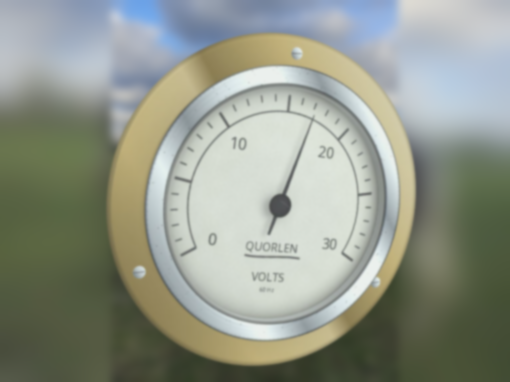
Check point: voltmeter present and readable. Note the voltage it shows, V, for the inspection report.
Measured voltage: 17 V
